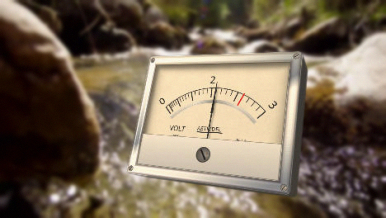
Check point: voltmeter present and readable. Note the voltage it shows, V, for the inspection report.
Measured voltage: 2.1 V
